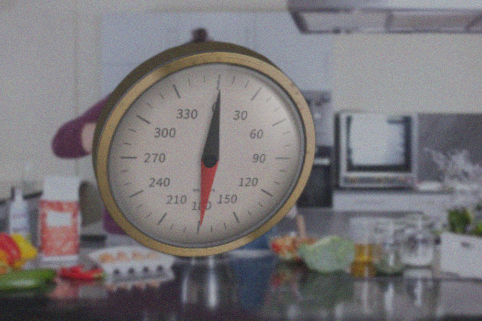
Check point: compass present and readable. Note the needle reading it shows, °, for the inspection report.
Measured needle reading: 180 °
